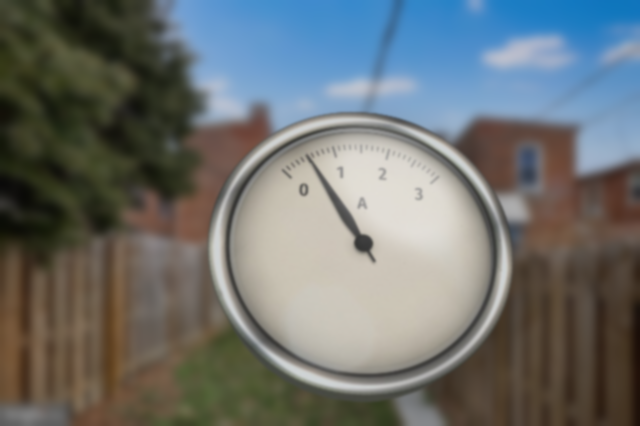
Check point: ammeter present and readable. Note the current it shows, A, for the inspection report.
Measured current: 0.5 A
